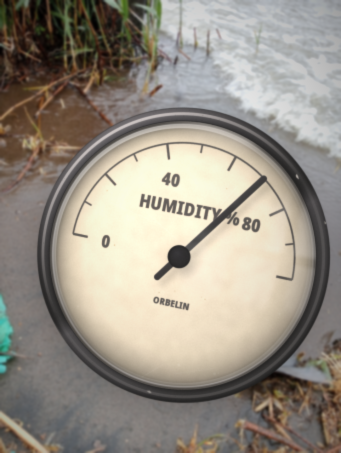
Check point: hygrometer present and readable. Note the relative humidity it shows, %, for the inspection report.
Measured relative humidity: 70 %
